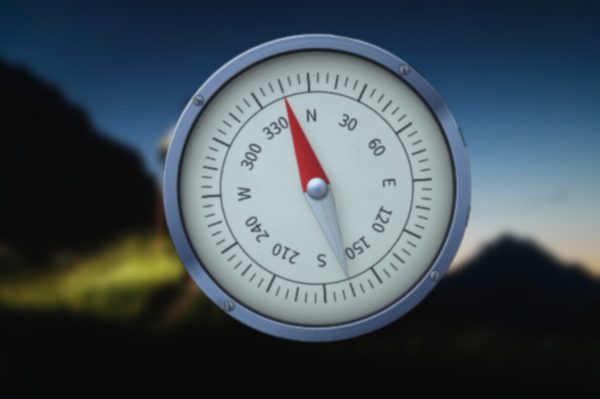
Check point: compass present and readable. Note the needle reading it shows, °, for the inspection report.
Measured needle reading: 345 °
